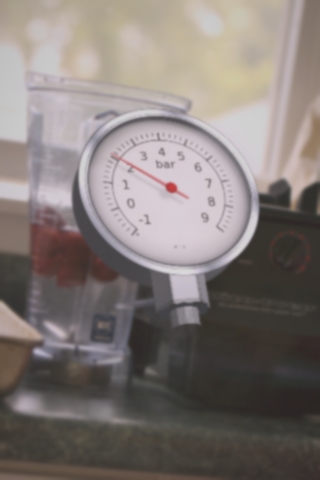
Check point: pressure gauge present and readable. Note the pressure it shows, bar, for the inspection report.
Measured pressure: 2 bar
